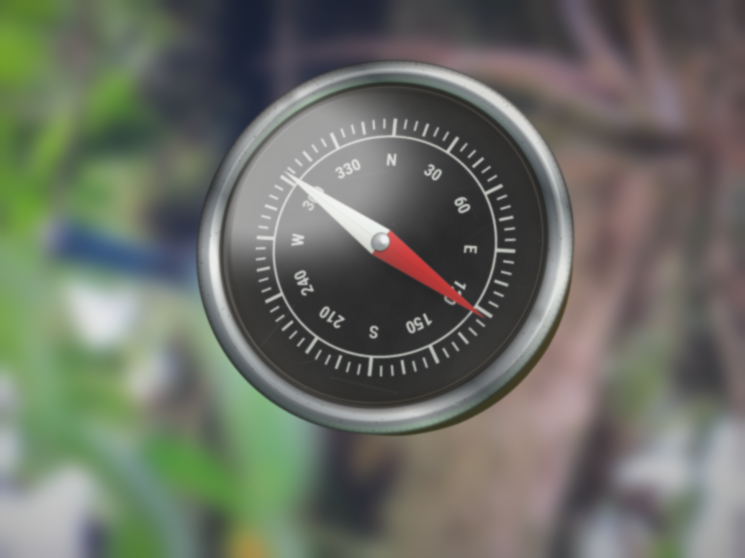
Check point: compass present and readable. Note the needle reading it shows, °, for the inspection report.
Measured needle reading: 122.5 °
